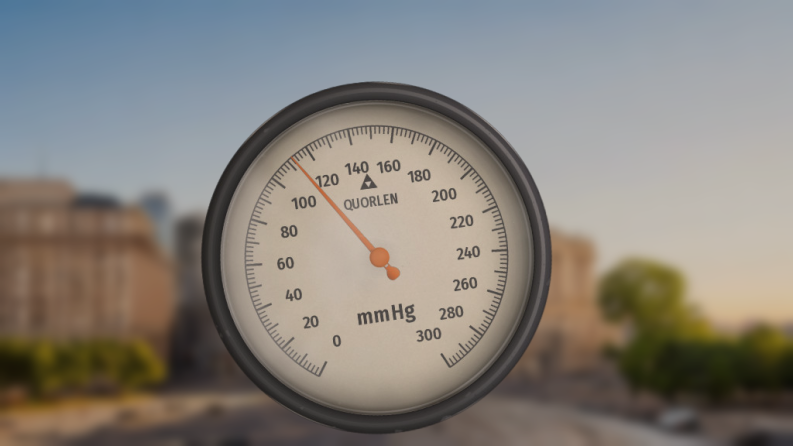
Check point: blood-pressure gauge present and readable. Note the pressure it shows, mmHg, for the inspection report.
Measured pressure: 112 mmHg
